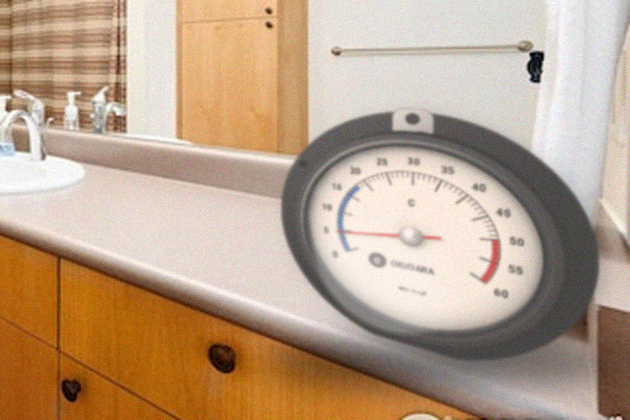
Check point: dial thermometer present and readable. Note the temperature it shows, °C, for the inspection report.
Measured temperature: 5 °C
